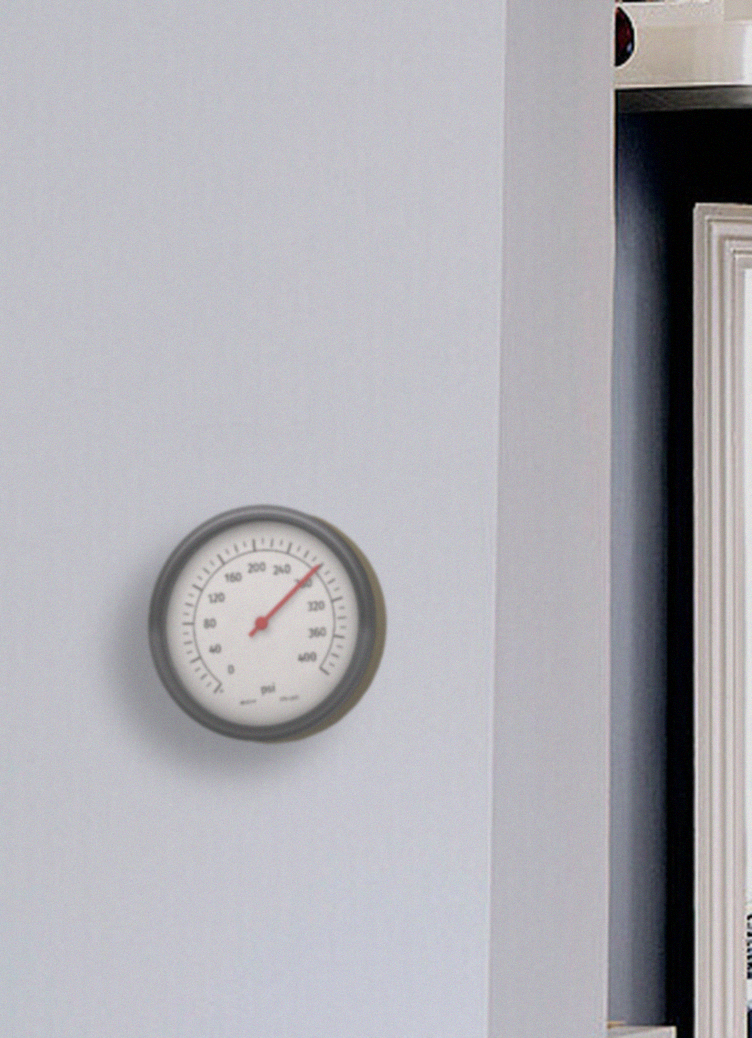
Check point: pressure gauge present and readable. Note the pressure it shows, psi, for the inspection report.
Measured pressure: 280 psi
